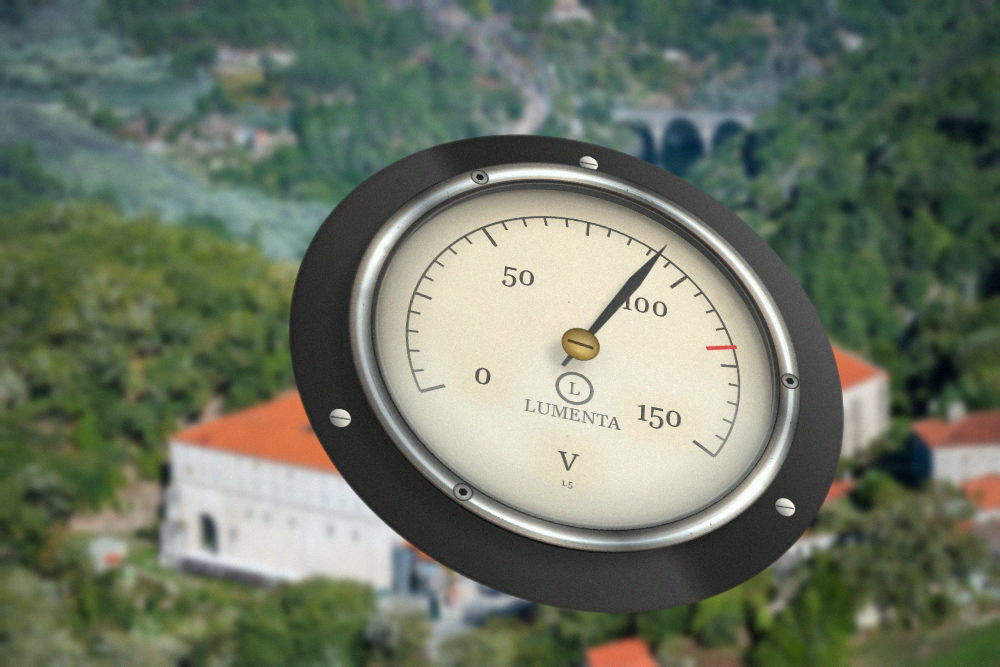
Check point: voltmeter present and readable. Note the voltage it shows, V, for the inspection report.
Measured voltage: 92.5 V
